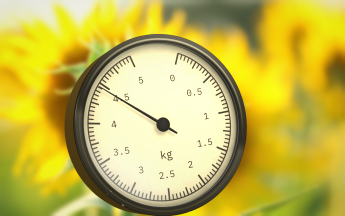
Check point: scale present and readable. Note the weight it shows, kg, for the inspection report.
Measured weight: 4.45 kg
